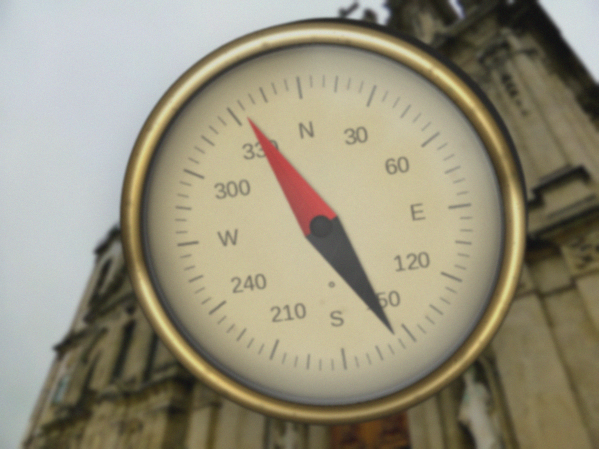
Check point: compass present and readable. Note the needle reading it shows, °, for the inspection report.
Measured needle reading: 335 °
